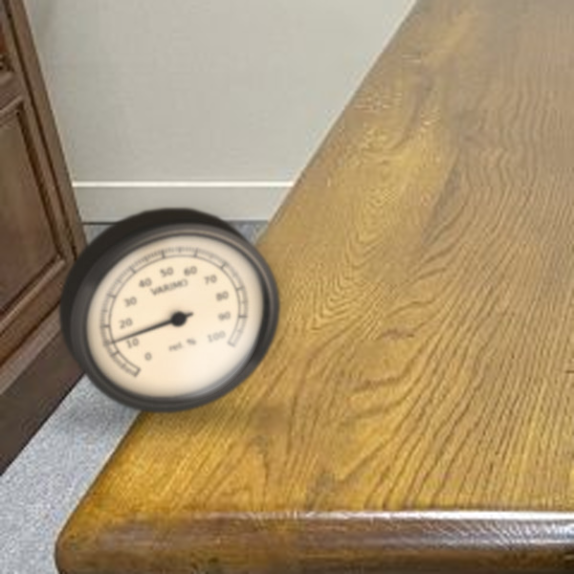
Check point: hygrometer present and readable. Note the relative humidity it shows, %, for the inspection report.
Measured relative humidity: 15 %
